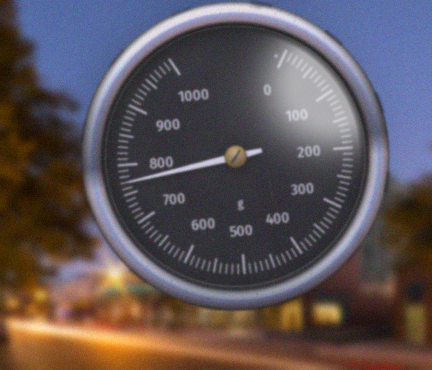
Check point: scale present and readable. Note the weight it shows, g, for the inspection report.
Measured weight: 770 g
